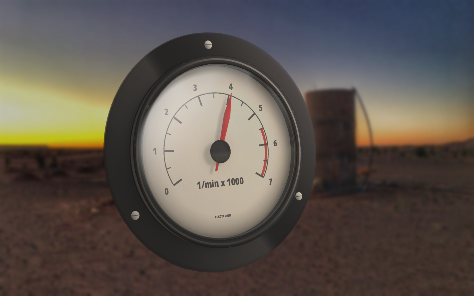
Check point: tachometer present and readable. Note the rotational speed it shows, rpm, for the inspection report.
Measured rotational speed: 4000 rpm
